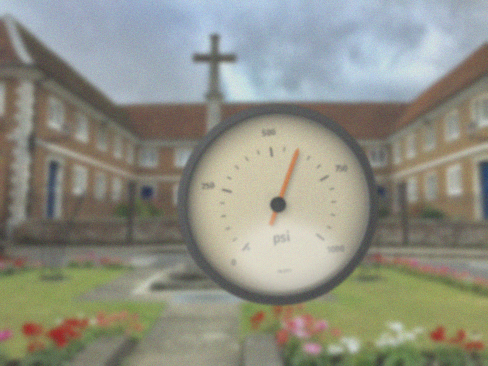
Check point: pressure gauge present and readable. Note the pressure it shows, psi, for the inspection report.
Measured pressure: 600 psi
